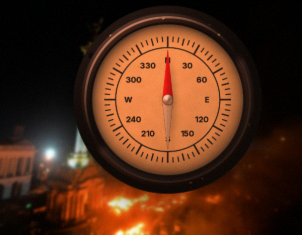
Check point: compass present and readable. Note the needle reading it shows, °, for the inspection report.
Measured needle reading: 0 °
